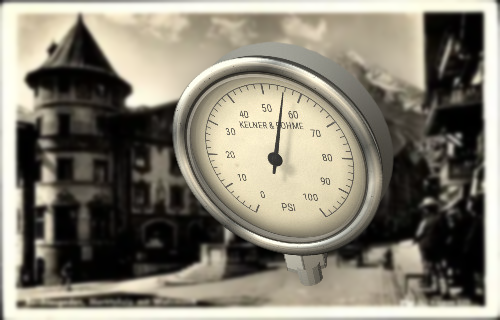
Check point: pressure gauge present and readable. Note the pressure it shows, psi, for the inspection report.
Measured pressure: 56 psi
